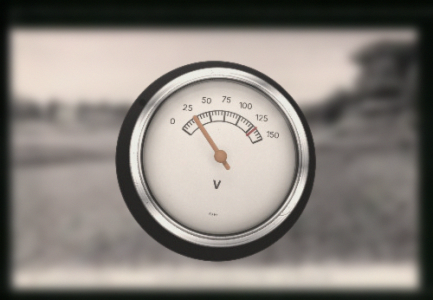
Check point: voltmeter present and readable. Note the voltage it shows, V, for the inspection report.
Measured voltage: 25 V
